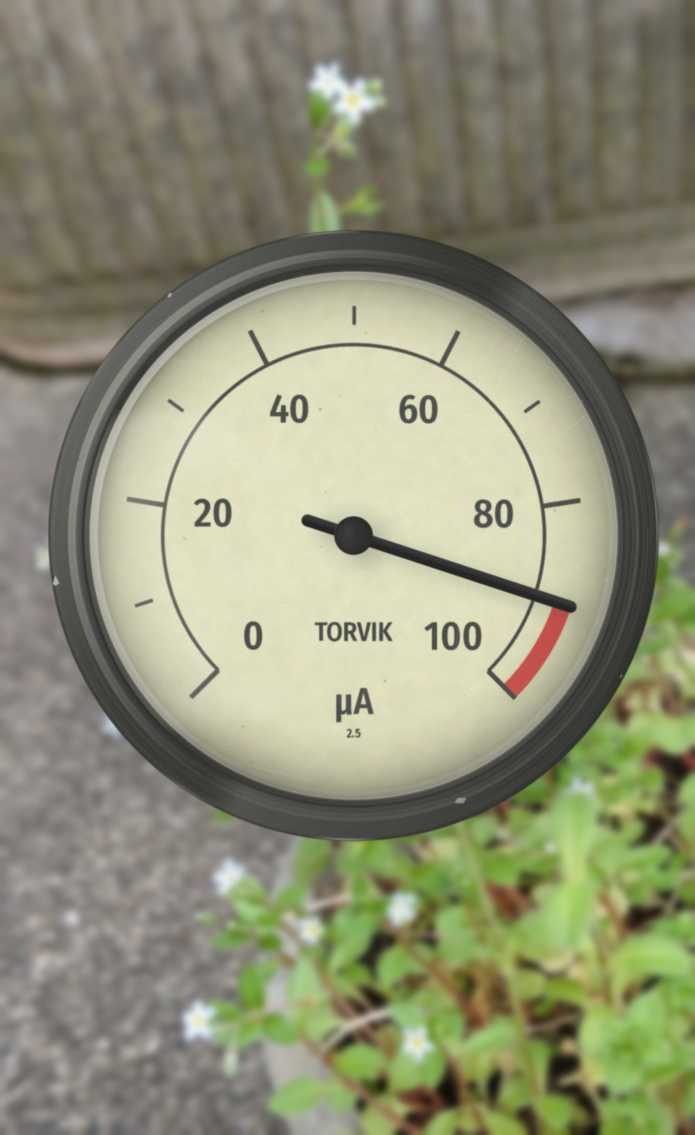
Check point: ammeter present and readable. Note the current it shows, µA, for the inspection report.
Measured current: 90 µA
